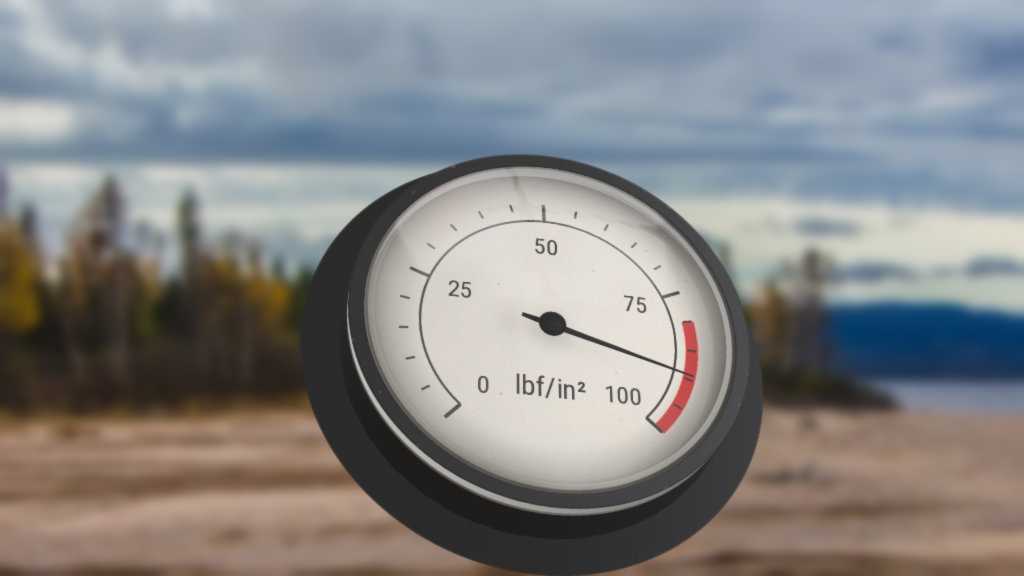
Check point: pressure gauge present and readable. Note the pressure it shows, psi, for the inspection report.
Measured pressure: 90 psi
